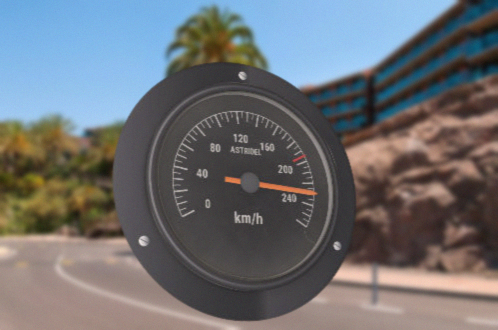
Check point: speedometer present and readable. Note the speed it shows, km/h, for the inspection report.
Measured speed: 230 km/h
